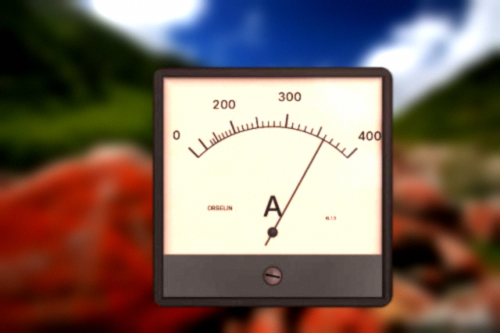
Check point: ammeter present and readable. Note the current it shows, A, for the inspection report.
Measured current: 360 A
